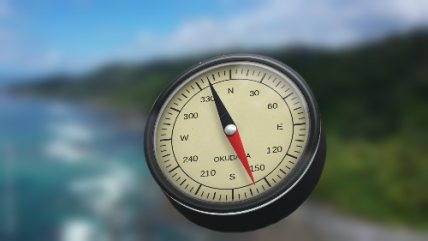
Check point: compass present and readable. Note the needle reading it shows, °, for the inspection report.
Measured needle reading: 160 °
